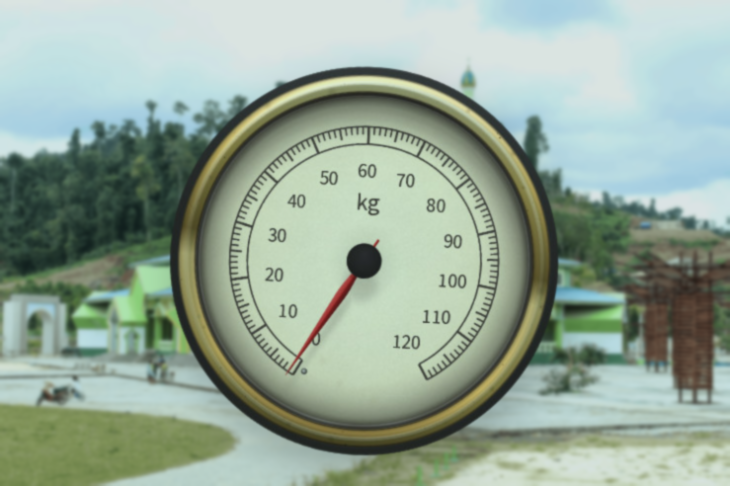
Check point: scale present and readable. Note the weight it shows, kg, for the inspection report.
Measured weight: 1 kg
